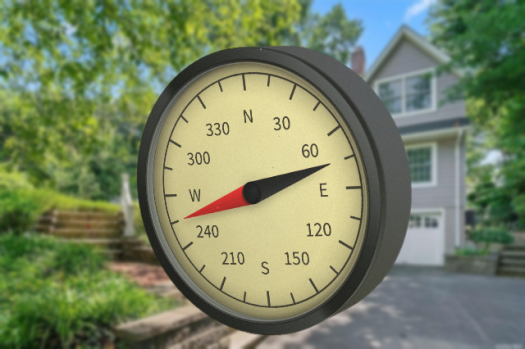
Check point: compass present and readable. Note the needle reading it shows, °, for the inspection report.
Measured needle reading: 255 °
